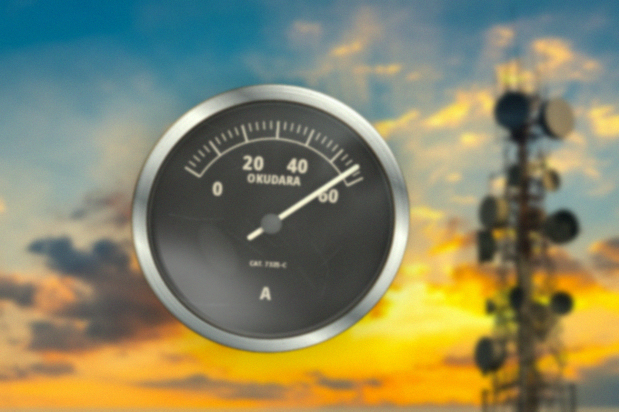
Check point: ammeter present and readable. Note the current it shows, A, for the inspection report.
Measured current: 56 A
